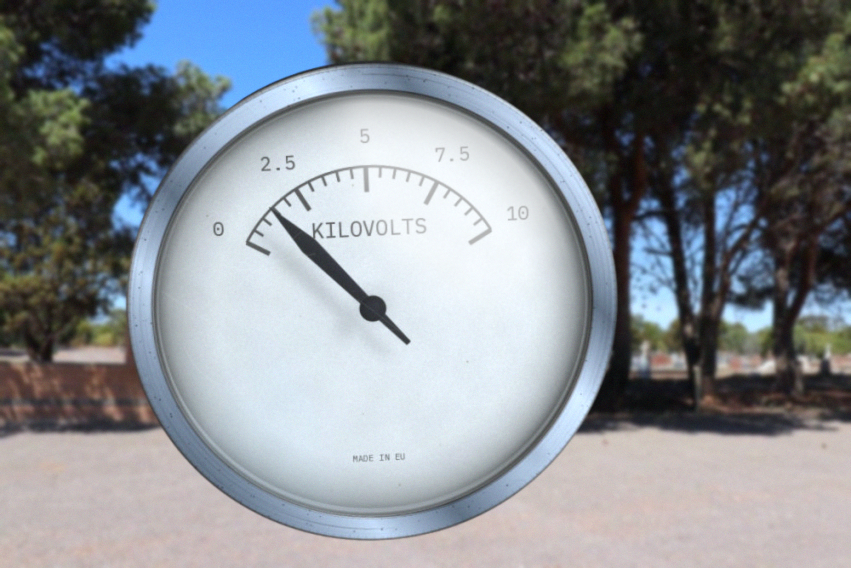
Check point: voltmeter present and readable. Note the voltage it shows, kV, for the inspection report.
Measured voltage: 1.5 kV
